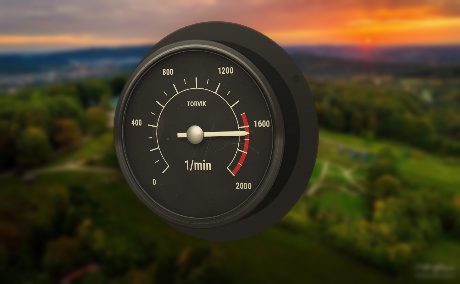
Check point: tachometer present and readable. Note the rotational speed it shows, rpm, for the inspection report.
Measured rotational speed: 1650 rpm
